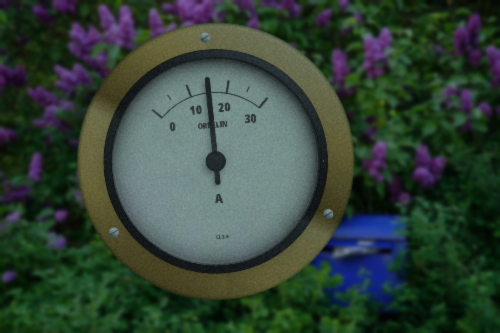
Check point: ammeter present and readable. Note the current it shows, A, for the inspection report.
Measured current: 15 A
